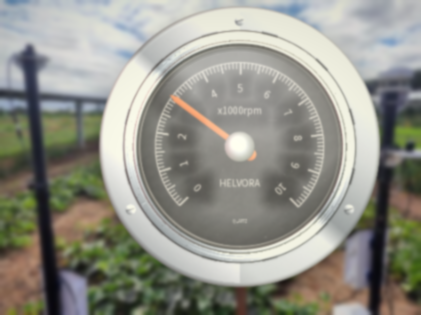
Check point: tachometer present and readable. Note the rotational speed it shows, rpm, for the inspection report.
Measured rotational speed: 3000 rpm
